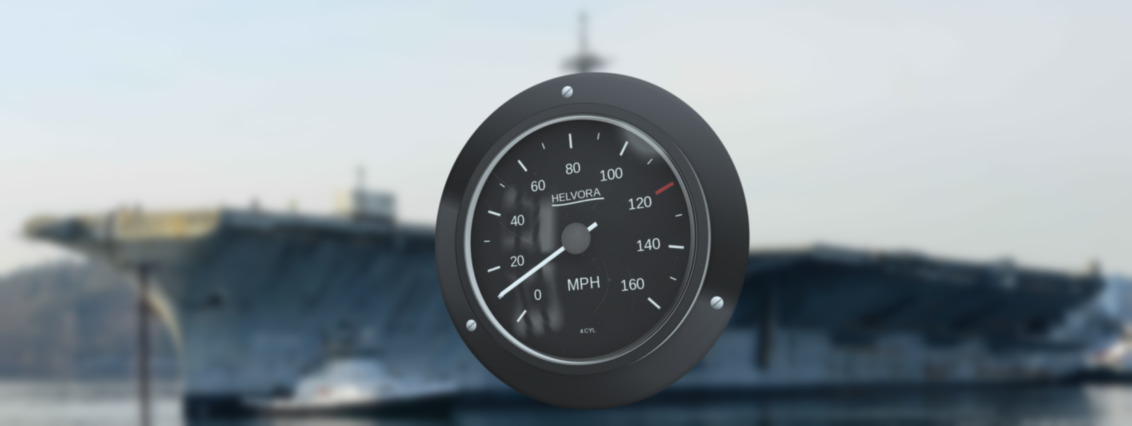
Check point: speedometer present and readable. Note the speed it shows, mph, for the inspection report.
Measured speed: 10 mph
